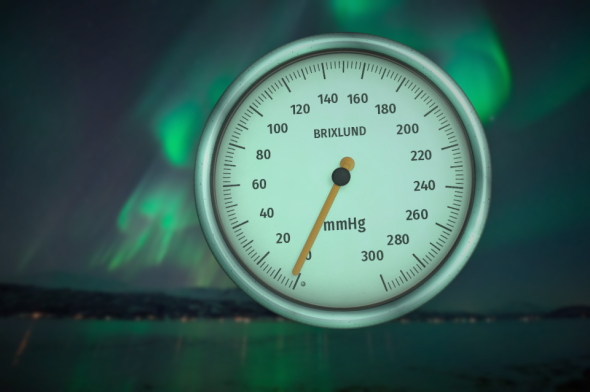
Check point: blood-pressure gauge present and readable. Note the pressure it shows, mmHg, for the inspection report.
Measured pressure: 2 mmHg
